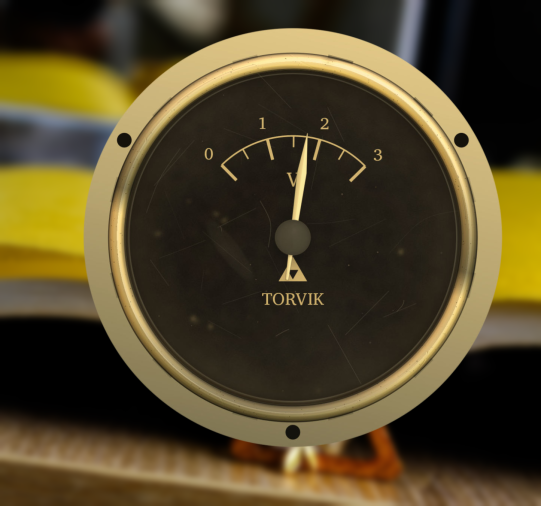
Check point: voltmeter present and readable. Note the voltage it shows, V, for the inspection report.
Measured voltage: 1.75 V
